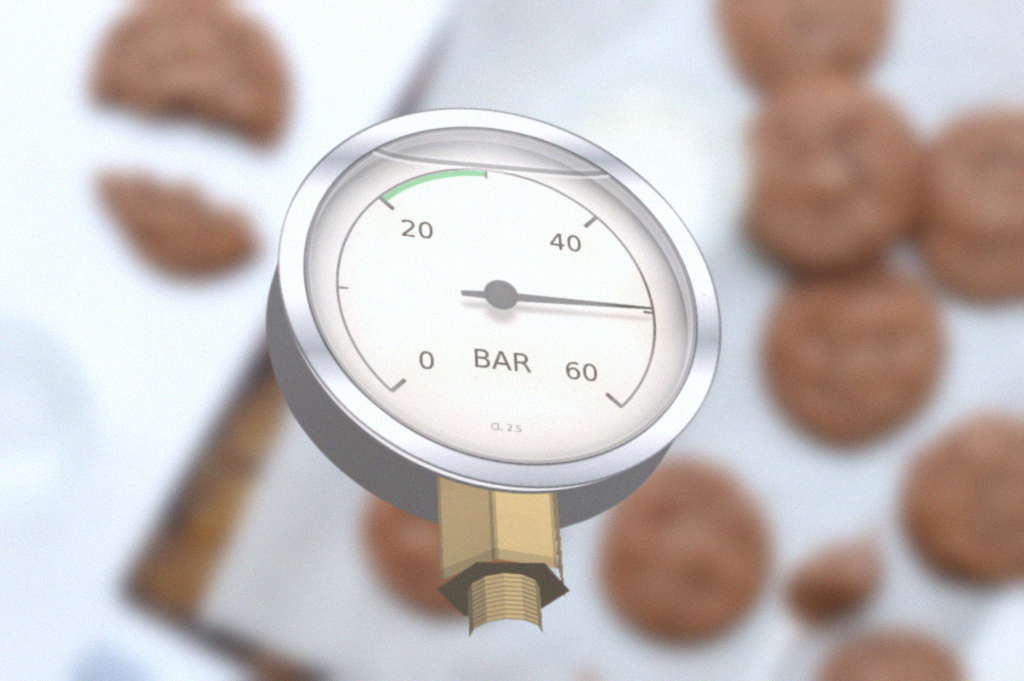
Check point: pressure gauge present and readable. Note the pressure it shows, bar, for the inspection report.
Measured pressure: 50 bar
